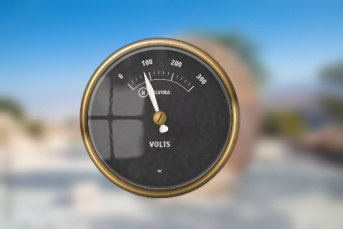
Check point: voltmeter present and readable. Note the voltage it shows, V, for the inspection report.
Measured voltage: 80 V
